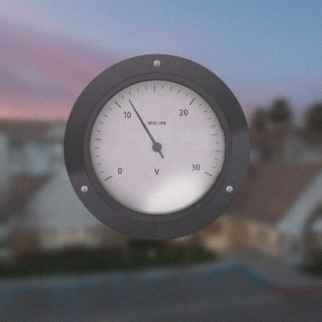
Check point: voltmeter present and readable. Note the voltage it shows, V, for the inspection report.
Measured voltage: 11.5 V
